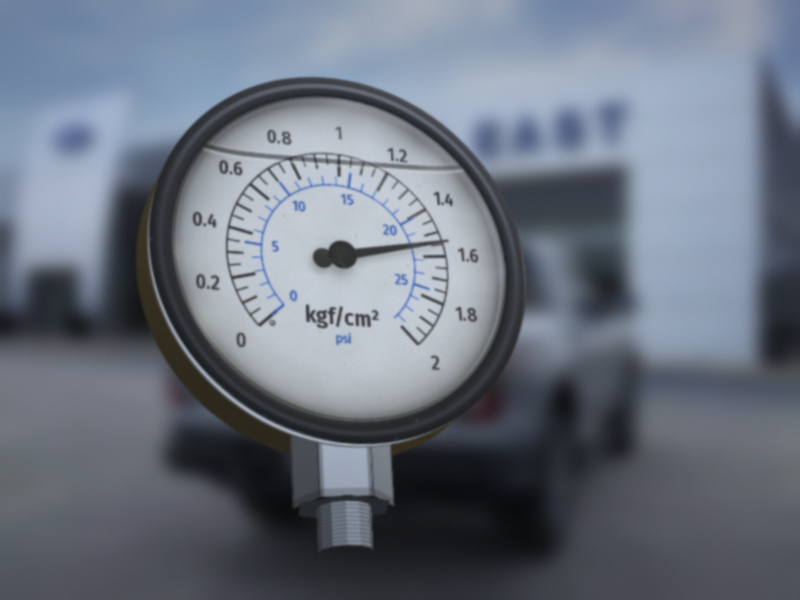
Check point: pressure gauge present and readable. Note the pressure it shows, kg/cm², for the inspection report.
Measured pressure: 1.55 kg/cm²
